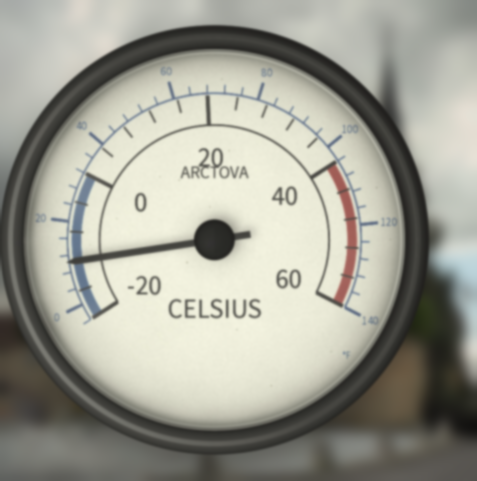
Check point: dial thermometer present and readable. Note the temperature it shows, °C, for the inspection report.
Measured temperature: -12 °C
